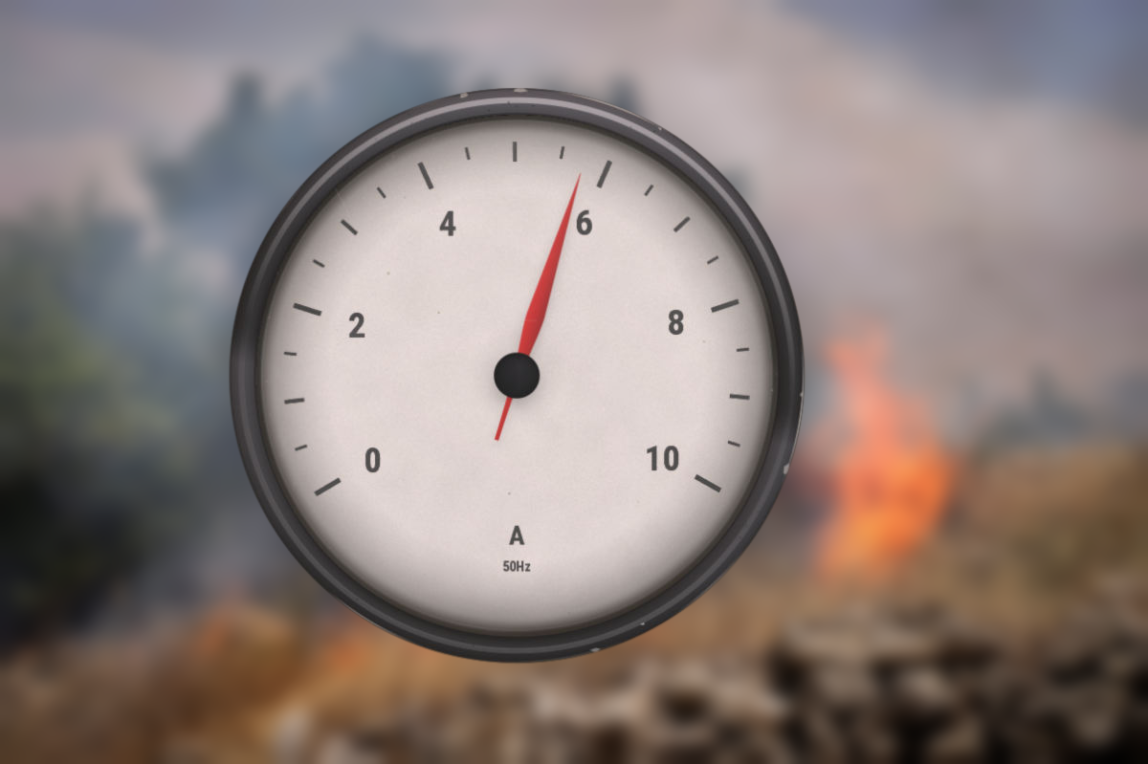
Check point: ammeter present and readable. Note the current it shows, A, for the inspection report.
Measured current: 5.75 A
